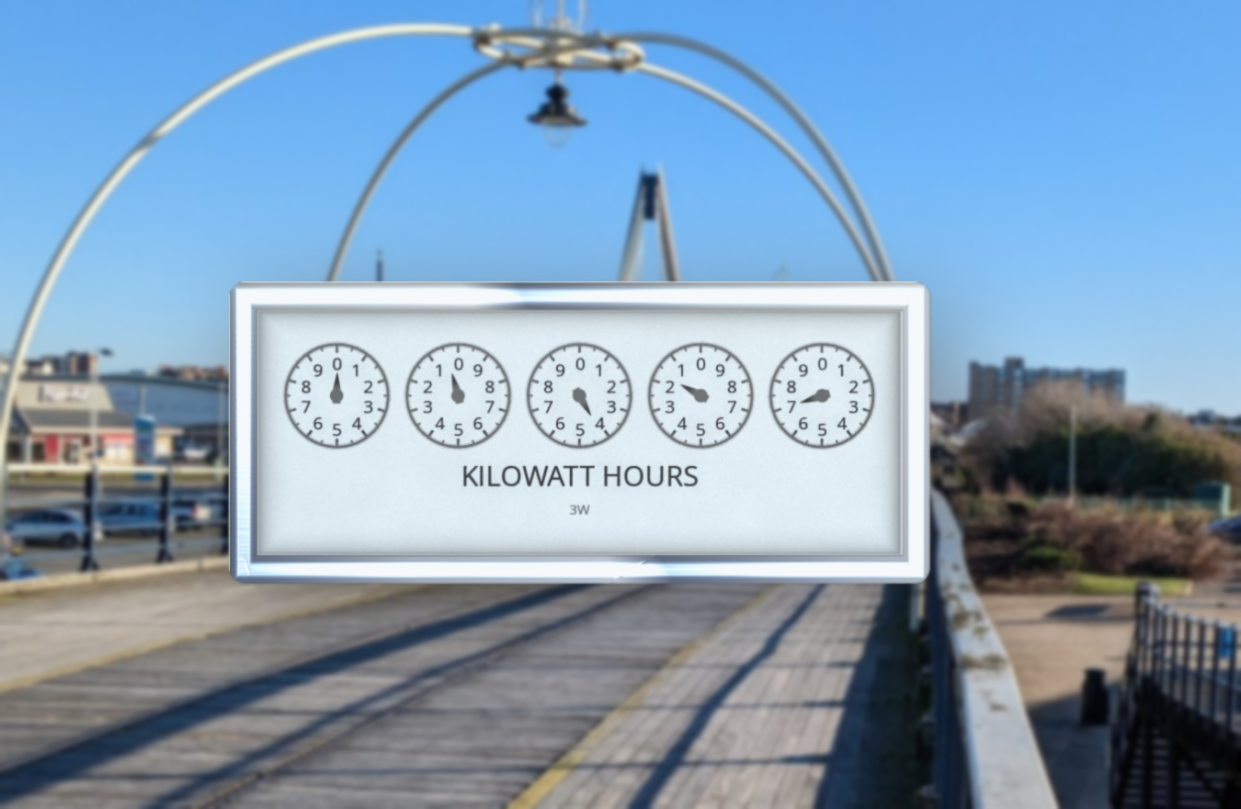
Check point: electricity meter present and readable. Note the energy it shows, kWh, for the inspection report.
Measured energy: 417 kWh
